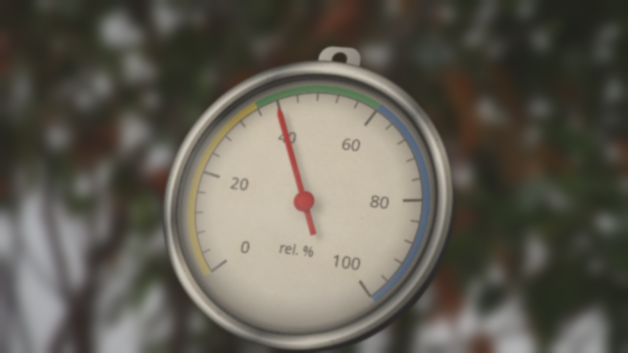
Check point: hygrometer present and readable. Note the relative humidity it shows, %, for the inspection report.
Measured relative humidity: 40 %
